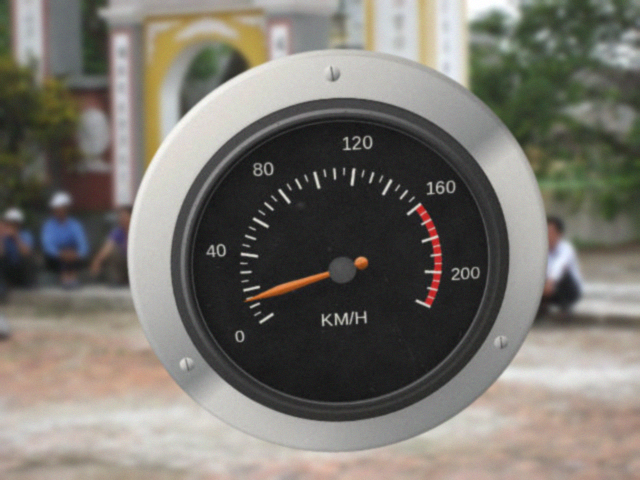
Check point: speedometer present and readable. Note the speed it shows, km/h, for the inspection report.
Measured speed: 15 km/h
